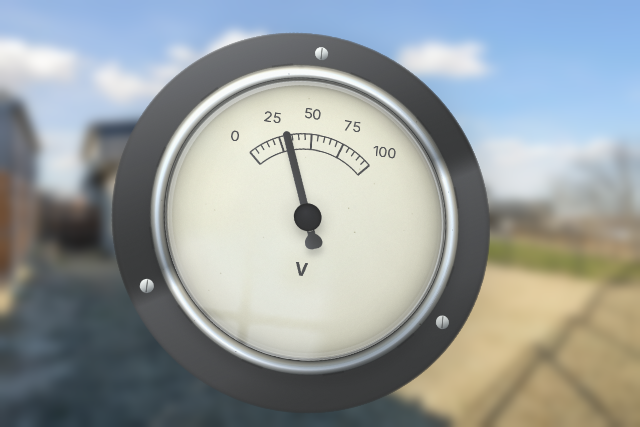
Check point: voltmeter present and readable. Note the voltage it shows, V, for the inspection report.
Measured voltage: 30 V
